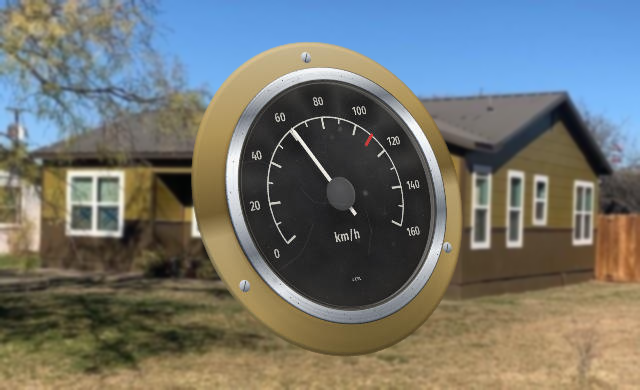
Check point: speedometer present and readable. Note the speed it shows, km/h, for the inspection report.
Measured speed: 60 km/h
